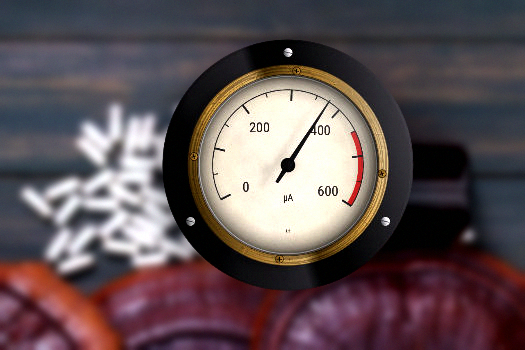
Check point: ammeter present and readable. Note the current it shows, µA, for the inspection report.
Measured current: 375 µA
